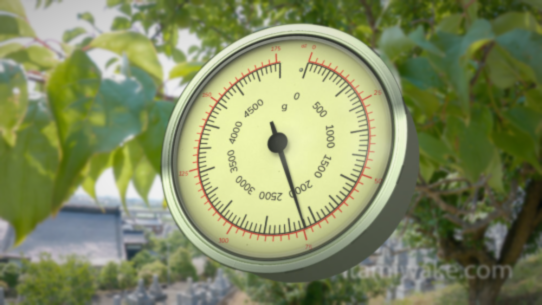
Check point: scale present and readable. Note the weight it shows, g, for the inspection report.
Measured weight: 2100 g
